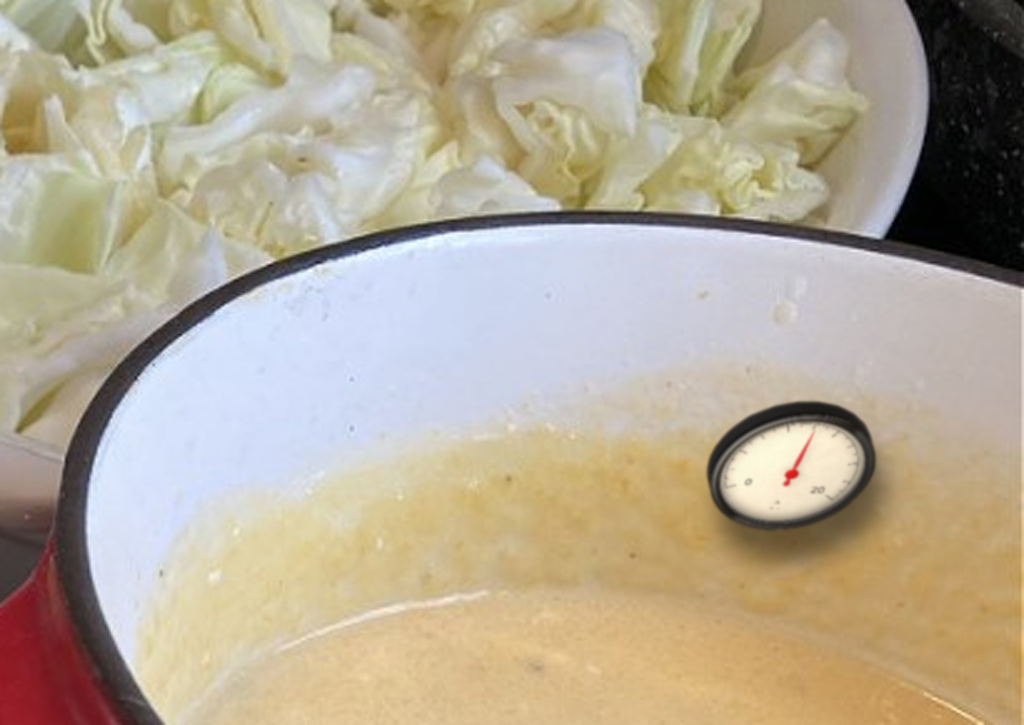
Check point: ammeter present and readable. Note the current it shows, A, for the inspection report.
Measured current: 10 A
